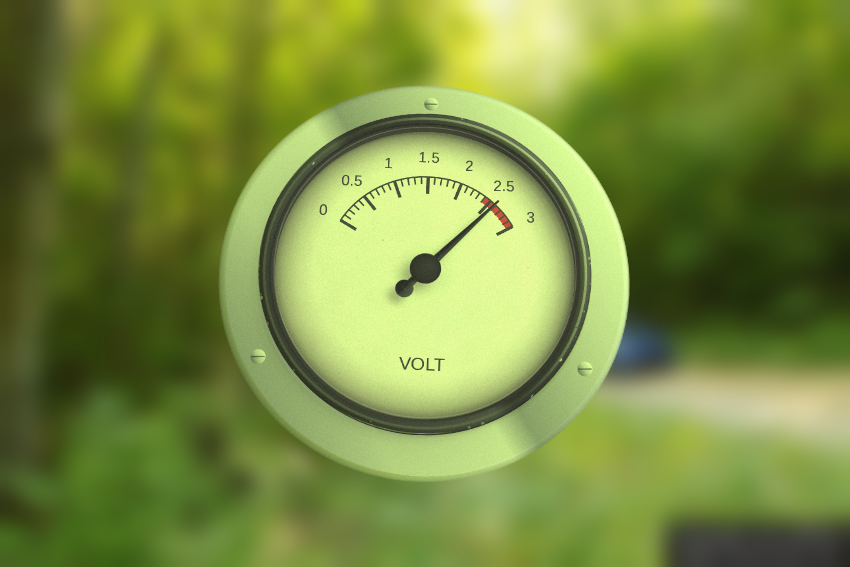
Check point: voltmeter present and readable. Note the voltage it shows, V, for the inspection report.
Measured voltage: 2.6 V
